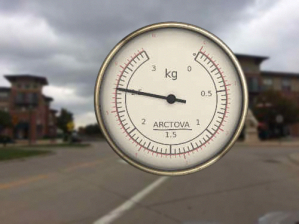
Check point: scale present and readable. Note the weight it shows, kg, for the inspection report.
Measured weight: 2.5 kg
